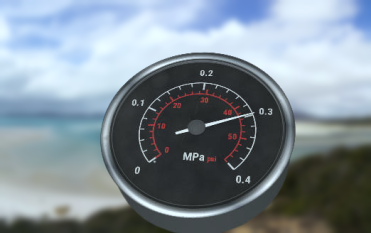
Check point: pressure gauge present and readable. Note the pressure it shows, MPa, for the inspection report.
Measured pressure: 0.3 MPa
